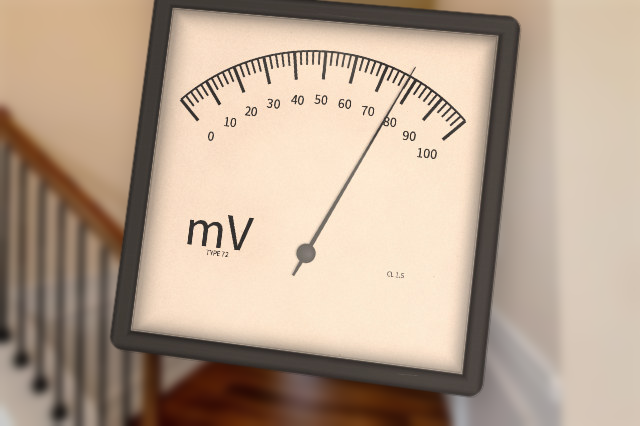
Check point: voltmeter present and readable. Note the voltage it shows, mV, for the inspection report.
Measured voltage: 78 mV
